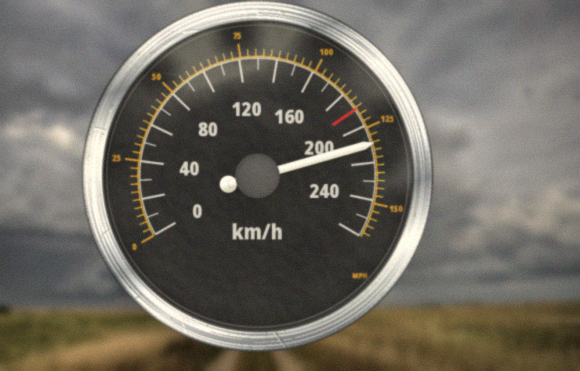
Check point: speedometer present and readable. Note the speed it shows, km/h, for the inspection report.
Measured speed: 210 km/h
